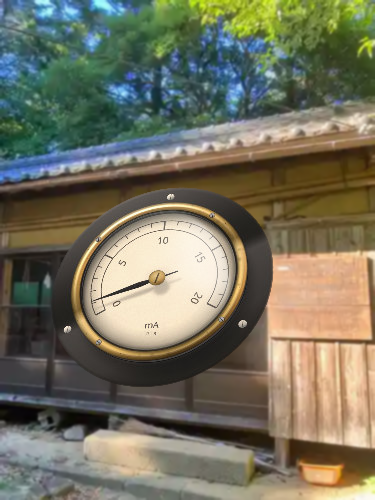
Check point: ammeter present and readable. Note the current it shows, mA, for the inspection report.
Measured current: 1 mA
